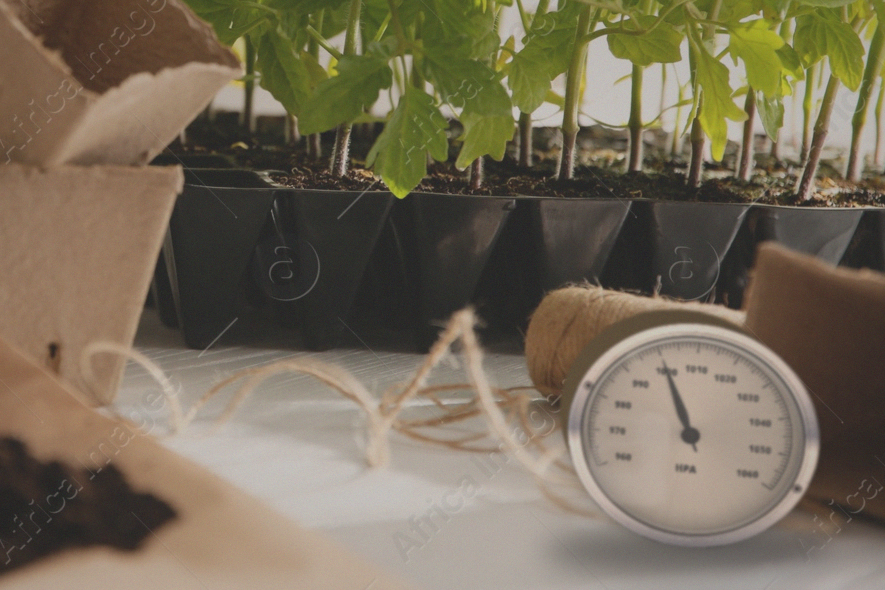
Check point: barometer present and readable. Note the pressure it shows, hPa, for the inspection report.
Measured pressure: 1000 hPa
